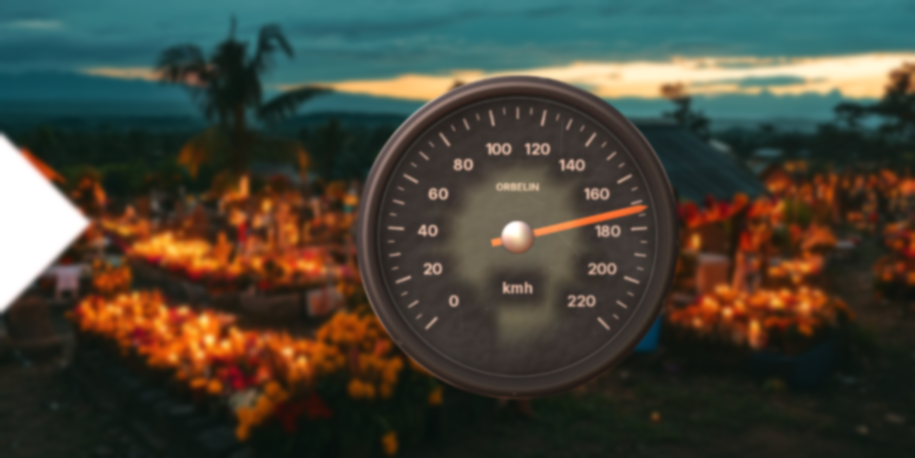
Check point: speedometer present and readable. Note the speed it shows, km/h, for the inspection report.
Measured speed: 172.5 km/h
